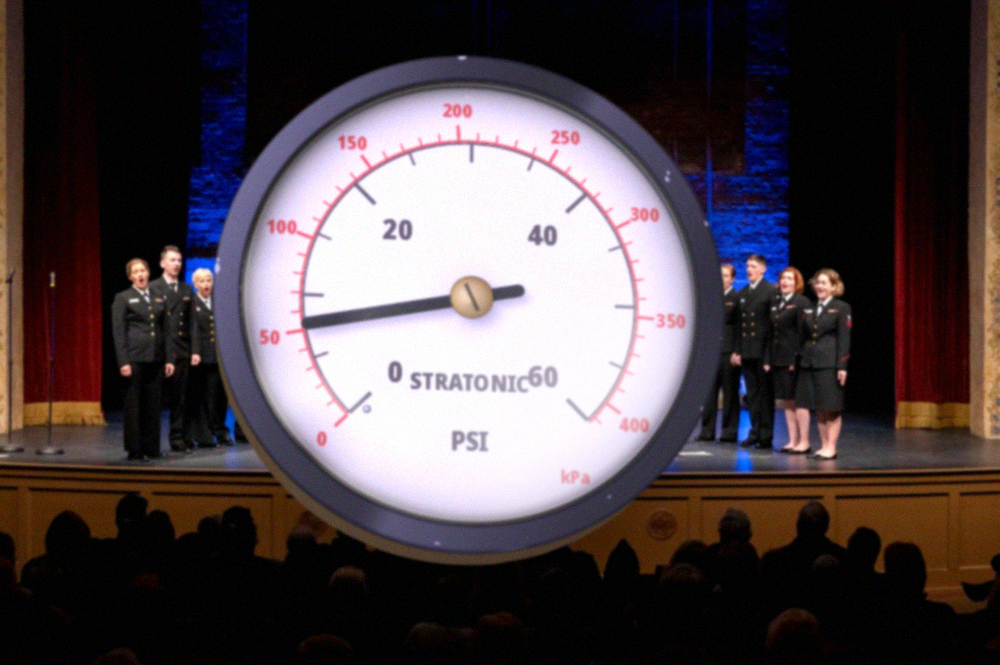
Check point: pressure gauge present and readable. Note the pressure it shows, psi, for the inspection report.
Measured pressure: 7.5 psi
